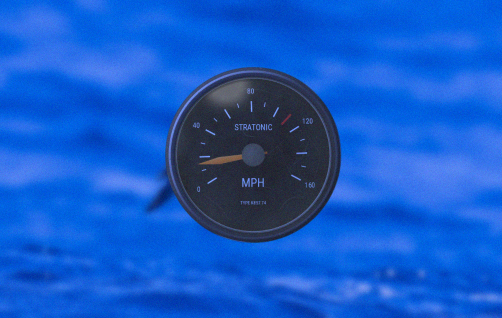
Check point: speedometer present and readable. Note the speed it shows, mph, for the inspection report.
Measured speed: 15 mph
